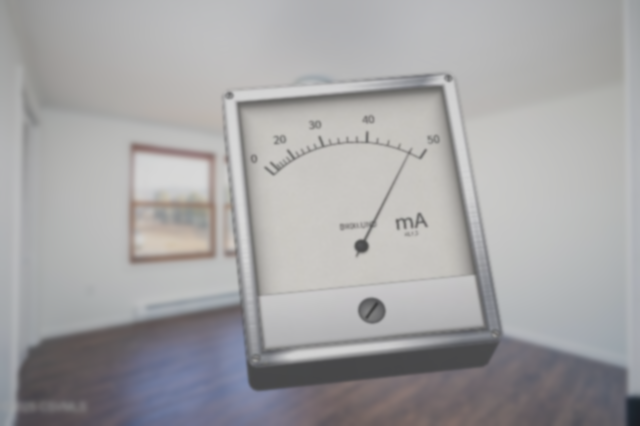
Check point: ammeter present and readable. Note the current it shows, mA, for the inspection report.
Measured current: 48 mA
